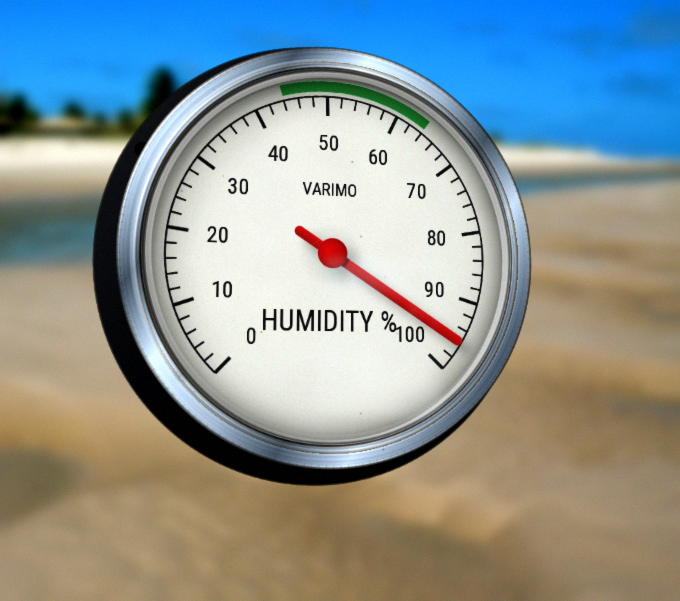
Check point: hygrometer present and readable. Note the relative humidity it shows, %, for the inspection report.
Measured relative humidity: 96 %
